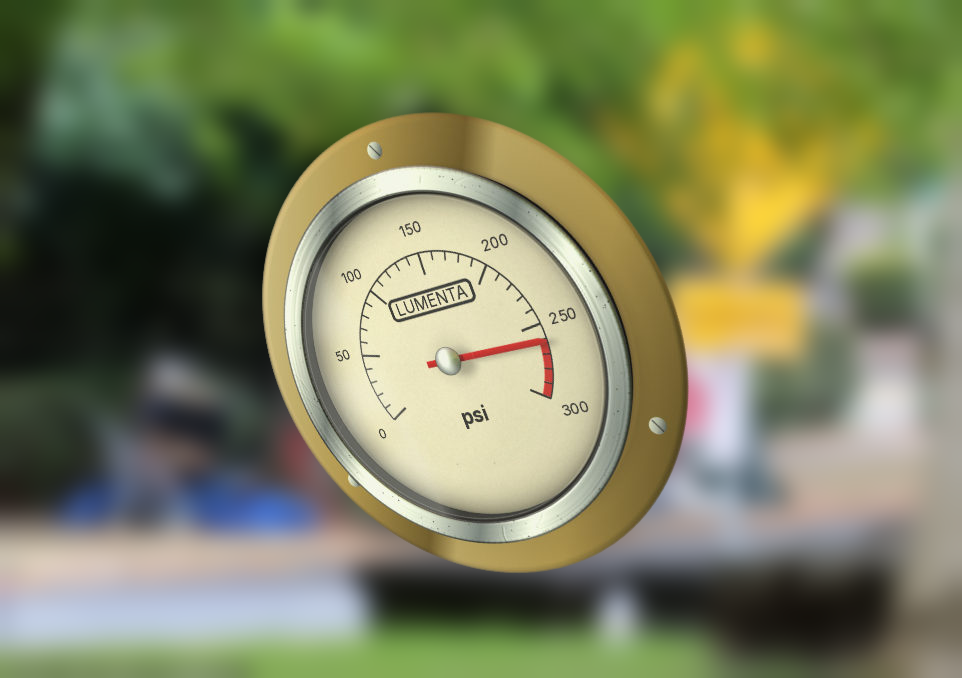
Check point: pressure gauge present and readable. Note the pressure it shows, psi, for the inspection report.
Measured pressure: 260 psi
